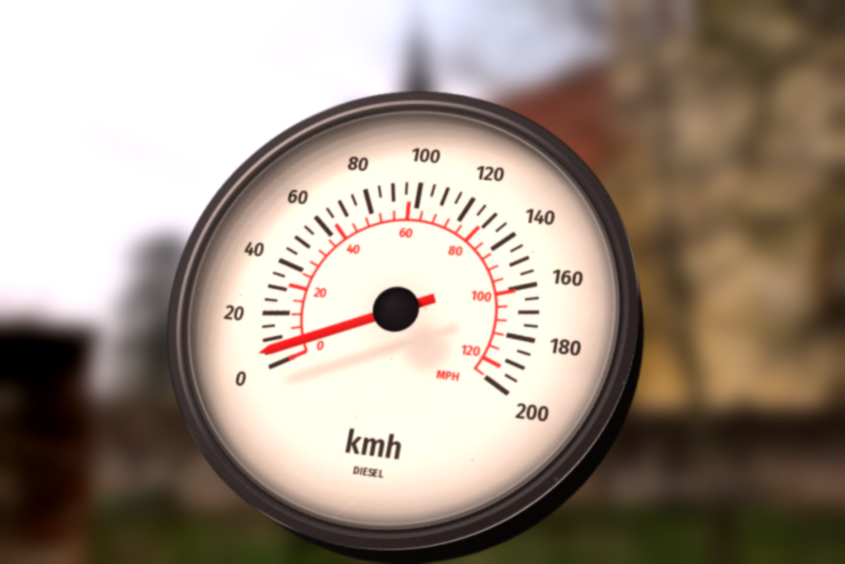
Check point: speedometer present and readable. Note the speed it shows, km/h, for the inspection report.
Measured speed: 5 km/h
